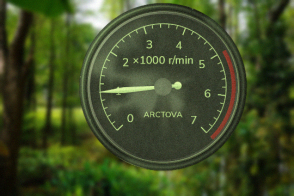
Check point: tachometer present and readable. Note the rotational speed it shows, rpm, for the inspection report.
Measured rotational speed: 1000 rpm
